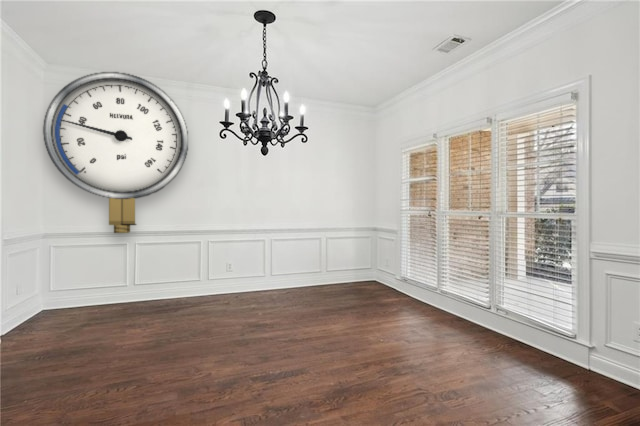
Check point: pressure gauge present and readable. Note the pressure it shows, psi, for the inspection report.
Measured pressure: 35 psi
